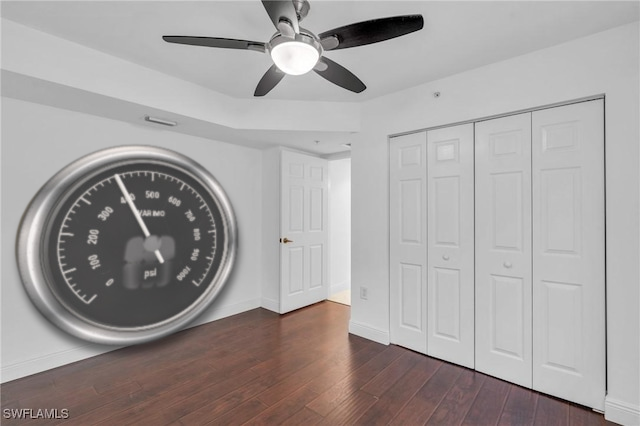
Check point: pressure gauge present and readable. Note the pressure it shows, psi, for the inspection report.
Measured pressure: 400 psi
